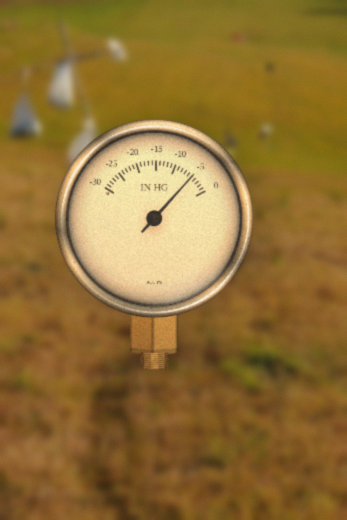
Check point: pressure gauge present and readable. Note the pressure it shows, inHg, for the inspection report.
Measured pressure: -5 inHg
